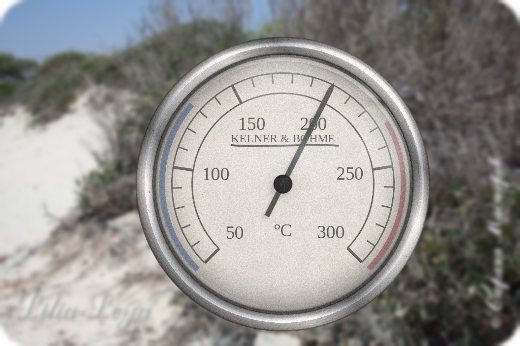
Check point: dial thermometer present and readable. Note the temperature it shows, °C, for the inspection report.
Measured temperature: 200 °C
